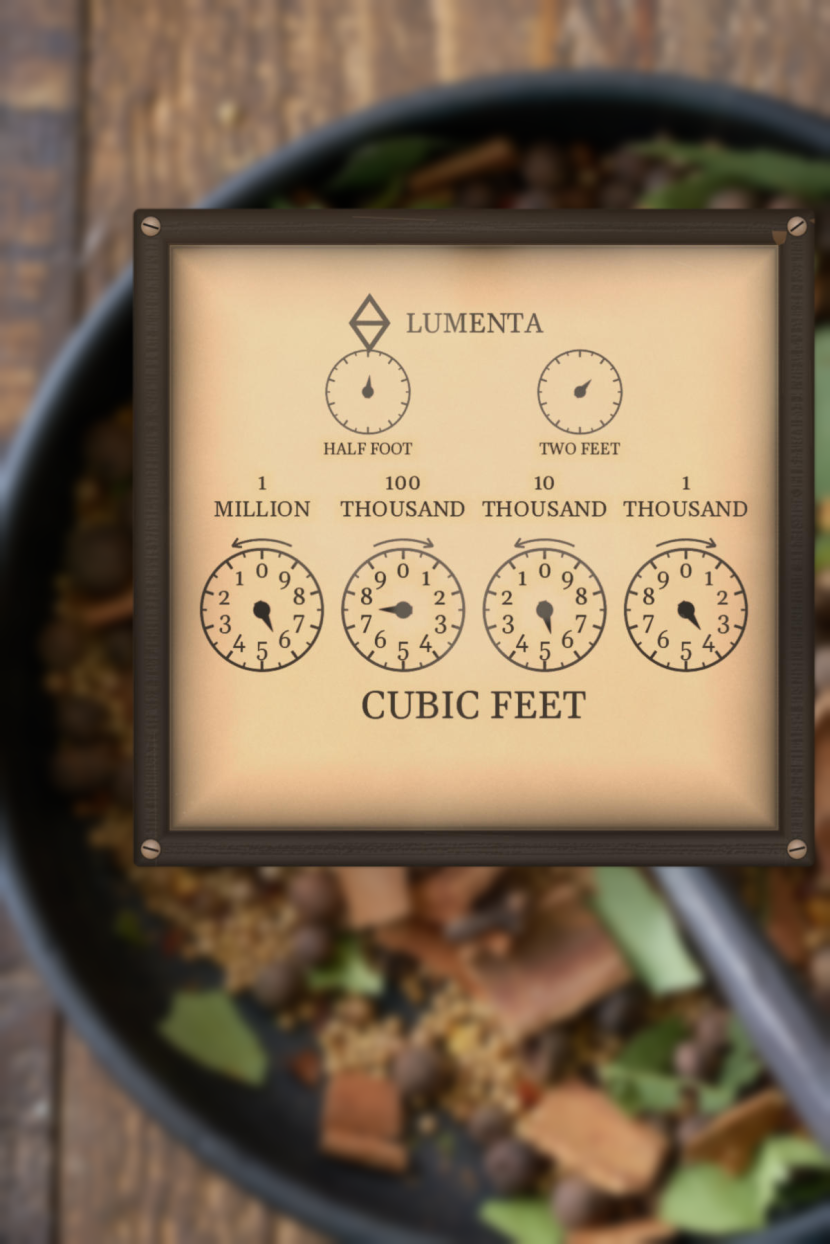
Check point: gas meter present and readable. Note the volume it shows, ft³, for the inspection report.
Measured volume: 575400 ft³
